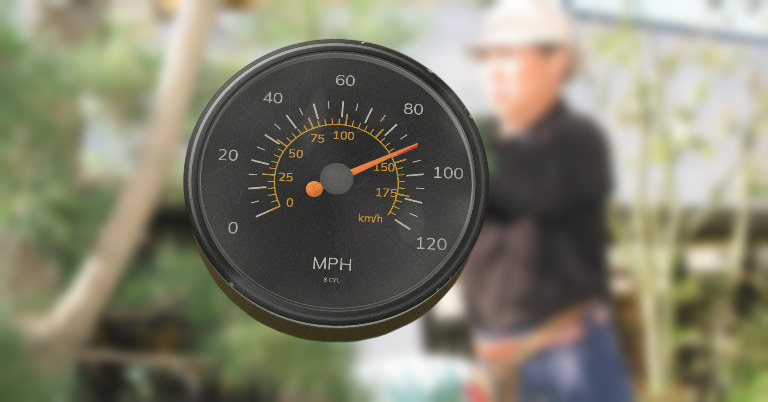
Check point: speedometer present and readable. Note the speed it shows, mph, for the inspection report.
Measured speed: 90 mph
